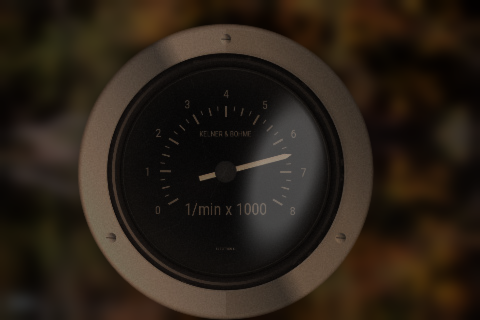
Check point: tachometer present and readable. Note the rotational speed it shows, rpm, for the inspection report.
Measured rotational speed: 6500 rpm
